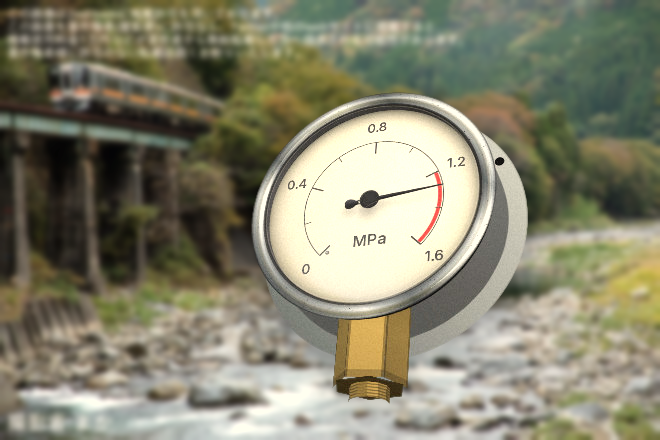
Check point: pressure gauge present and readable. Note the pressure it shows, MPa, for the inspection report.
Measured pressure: 1.3 MPa
